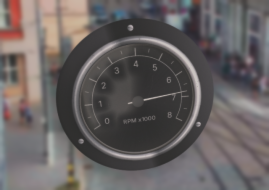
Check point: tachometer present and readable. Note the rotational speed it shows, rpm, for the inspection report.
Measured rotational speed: 6750 rpm
